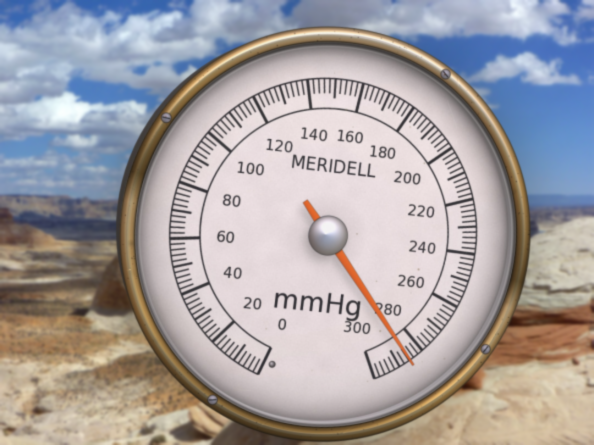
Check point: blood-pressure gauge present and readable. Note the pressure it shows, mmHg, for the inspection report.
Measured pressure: 286 mmHg
